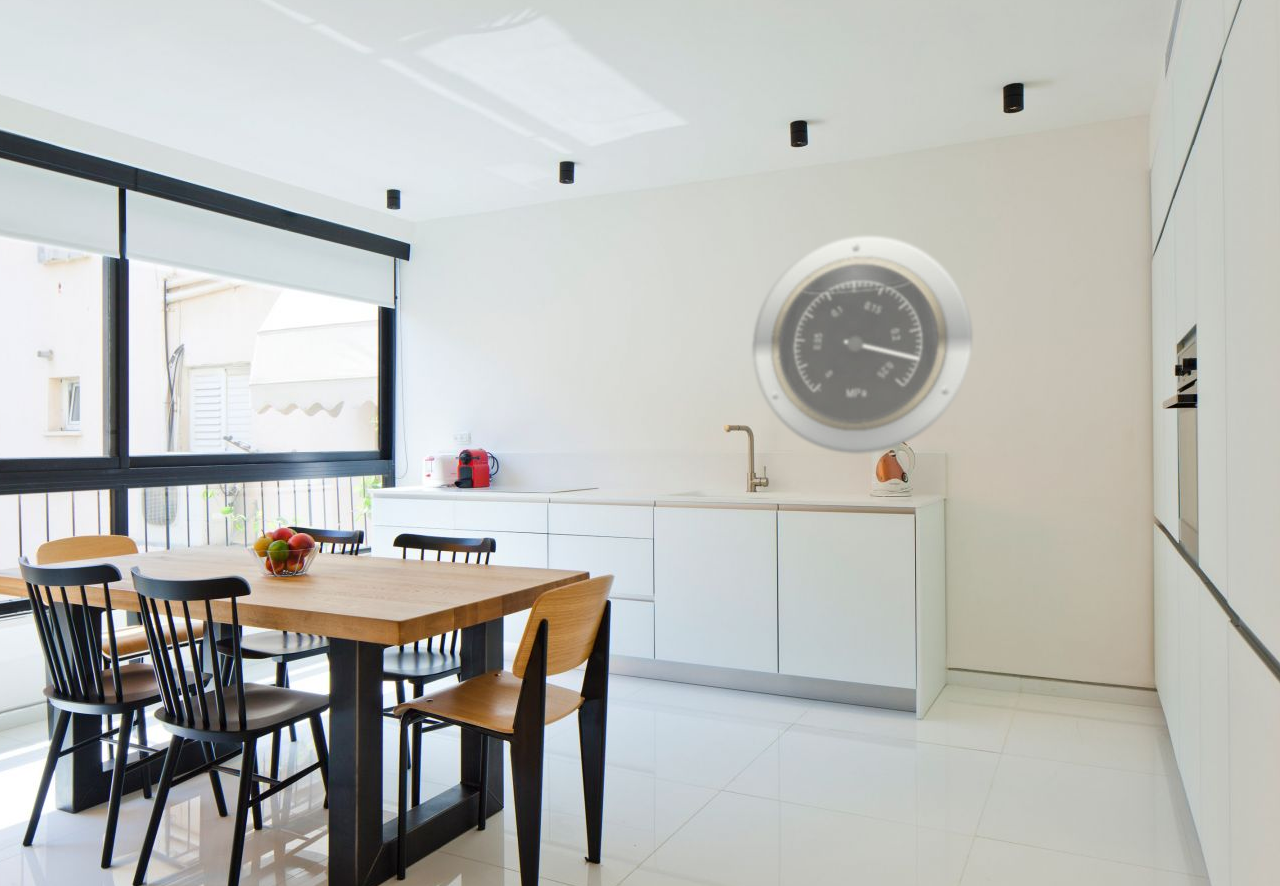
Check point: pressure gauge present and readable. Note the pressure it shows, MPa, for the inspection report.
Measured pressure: 0.225 MPa
